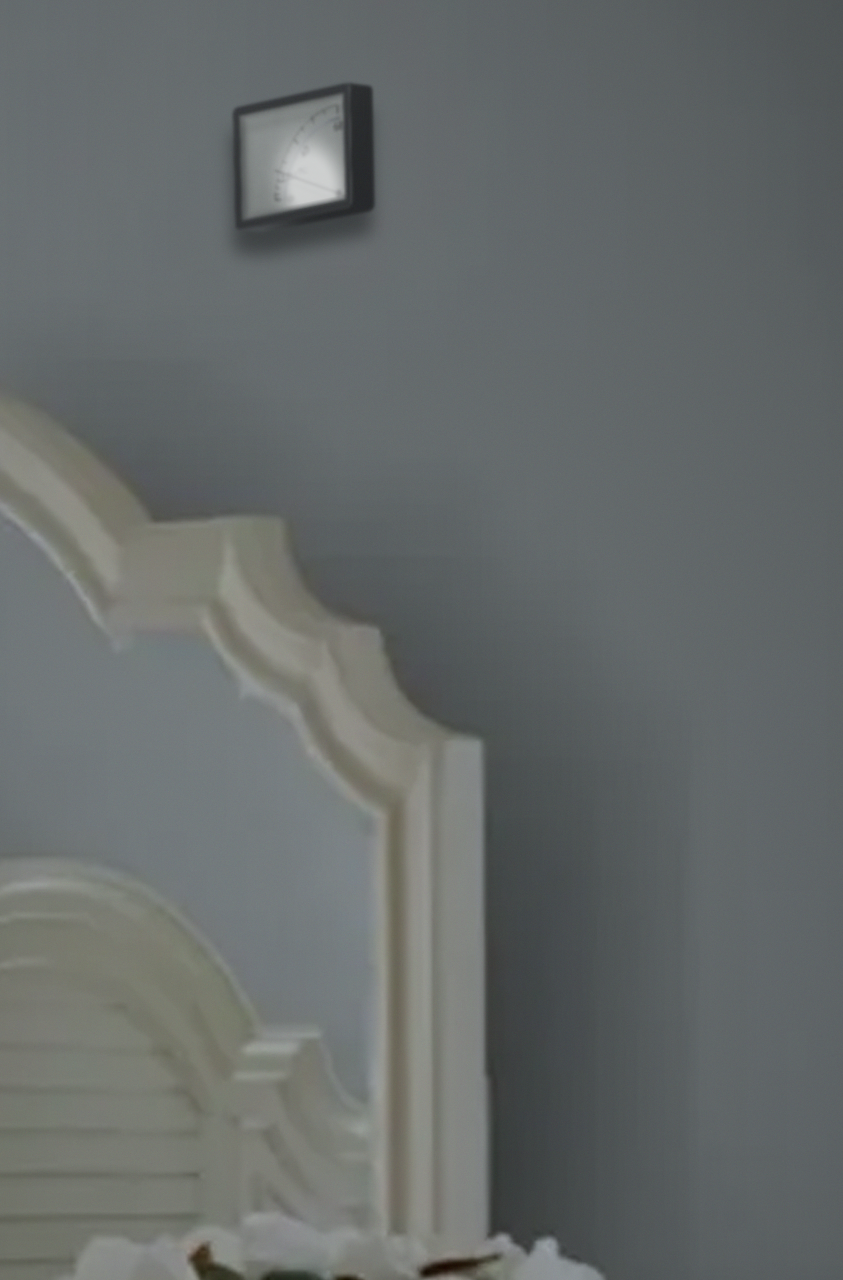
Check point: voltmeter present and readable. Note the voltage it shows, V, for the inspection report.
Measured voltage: 25 V
